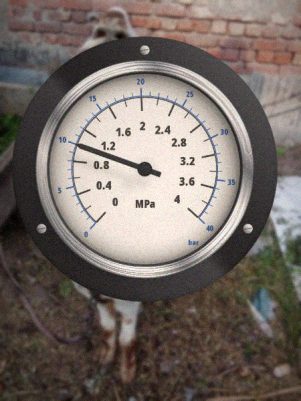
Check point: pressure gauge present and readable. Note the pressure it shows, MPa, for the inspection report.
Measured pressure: 1 MPa
